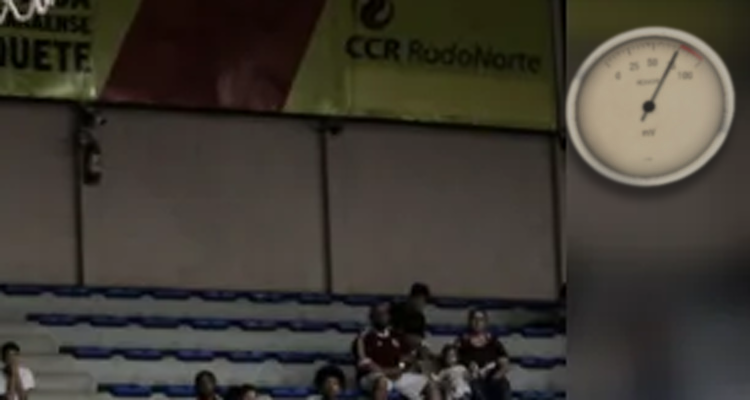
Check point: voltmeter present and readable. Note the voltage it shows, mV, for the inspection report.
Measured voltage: 75 mV
